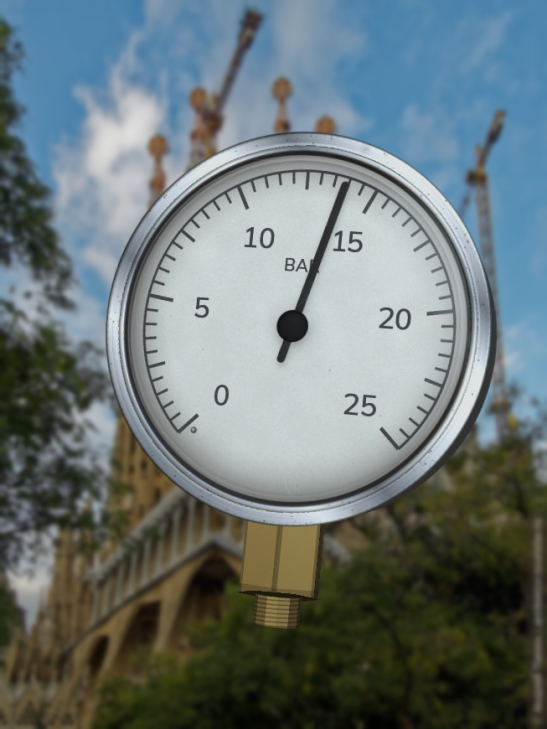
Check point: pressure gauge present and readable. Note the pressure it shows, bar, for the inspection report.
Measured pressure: 14 bar
